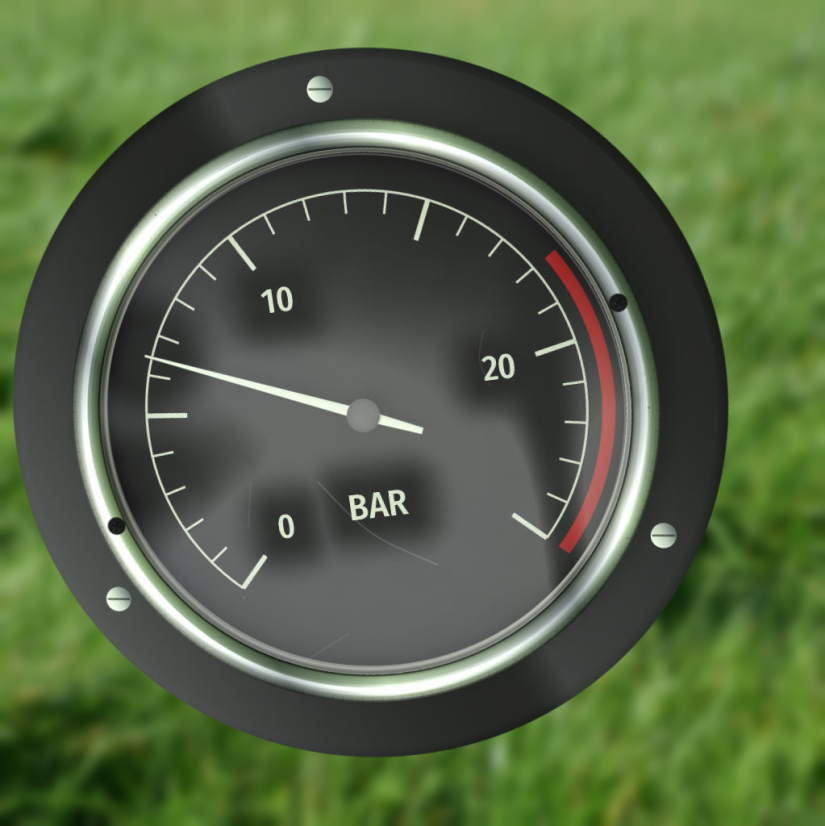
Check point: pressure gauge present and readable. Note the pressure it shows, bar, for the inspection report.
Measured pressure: 6.5 bar
